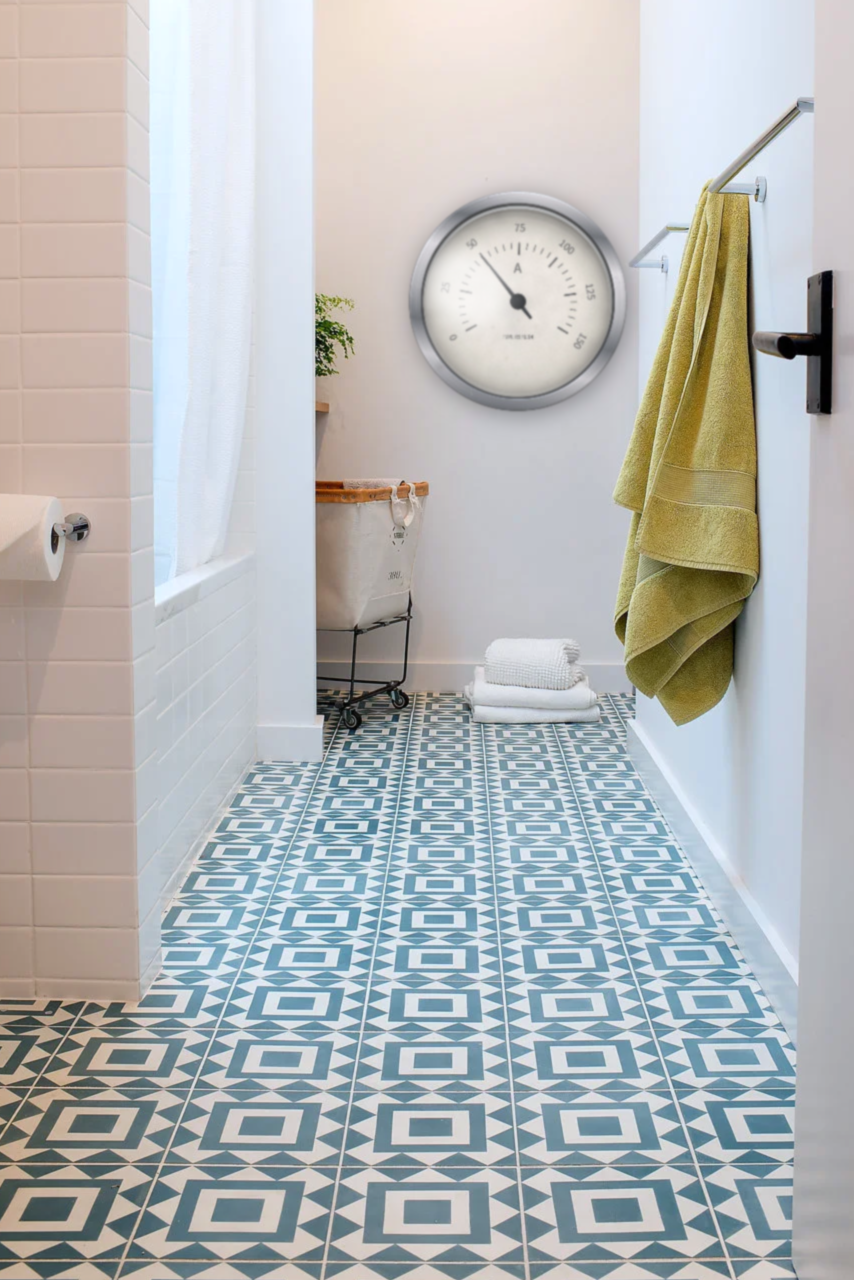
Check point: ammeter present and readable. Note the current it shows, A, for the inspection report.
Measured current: 50 A
